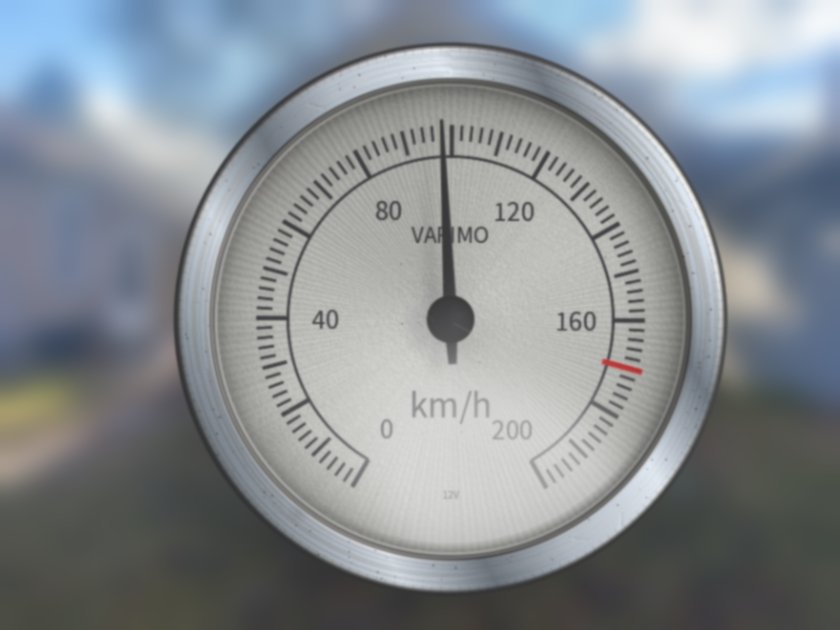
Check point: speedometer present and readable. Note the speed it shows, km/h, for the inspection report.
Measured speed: 98 km/h
